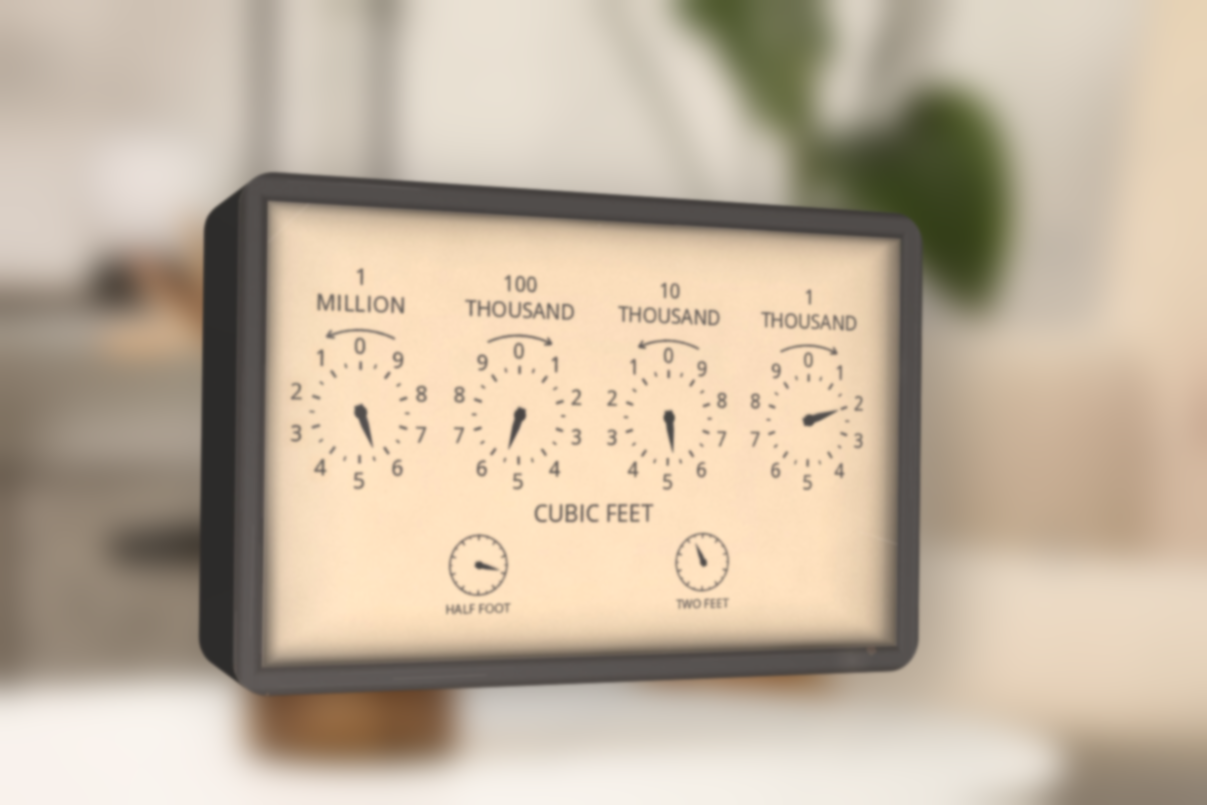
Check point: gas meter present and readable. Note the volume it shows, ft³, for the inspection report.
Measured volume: 555200 ft³
